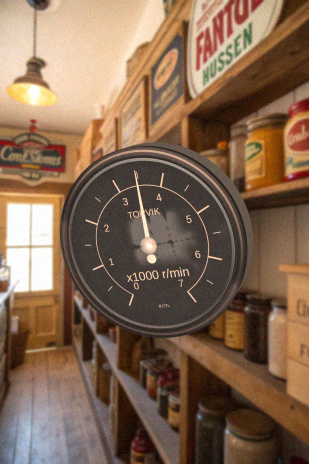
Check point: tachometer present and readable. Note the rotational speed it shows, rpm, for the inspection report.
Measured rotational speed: 3500 rpm
